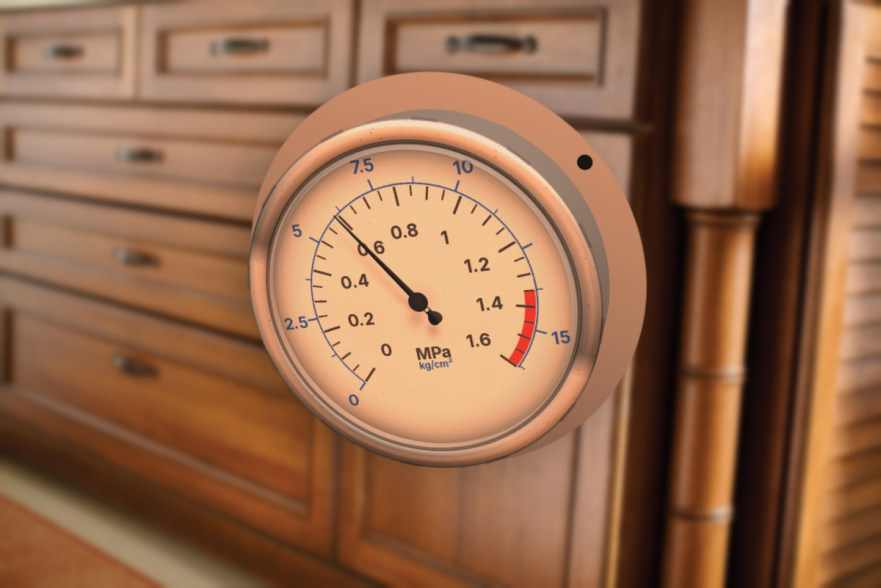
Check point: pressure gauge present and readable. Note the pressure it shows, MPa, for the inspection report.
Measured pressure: 0.6 MPa
